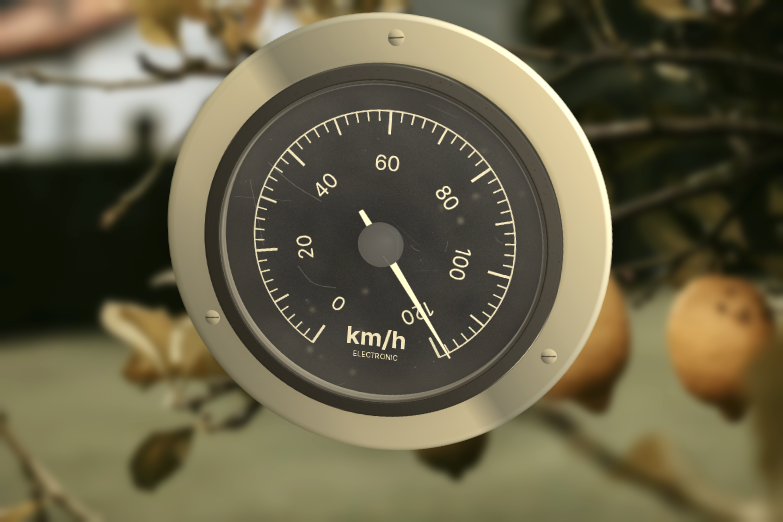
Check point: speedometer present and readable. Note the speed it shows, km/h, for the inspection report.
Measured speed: 118 km/h
